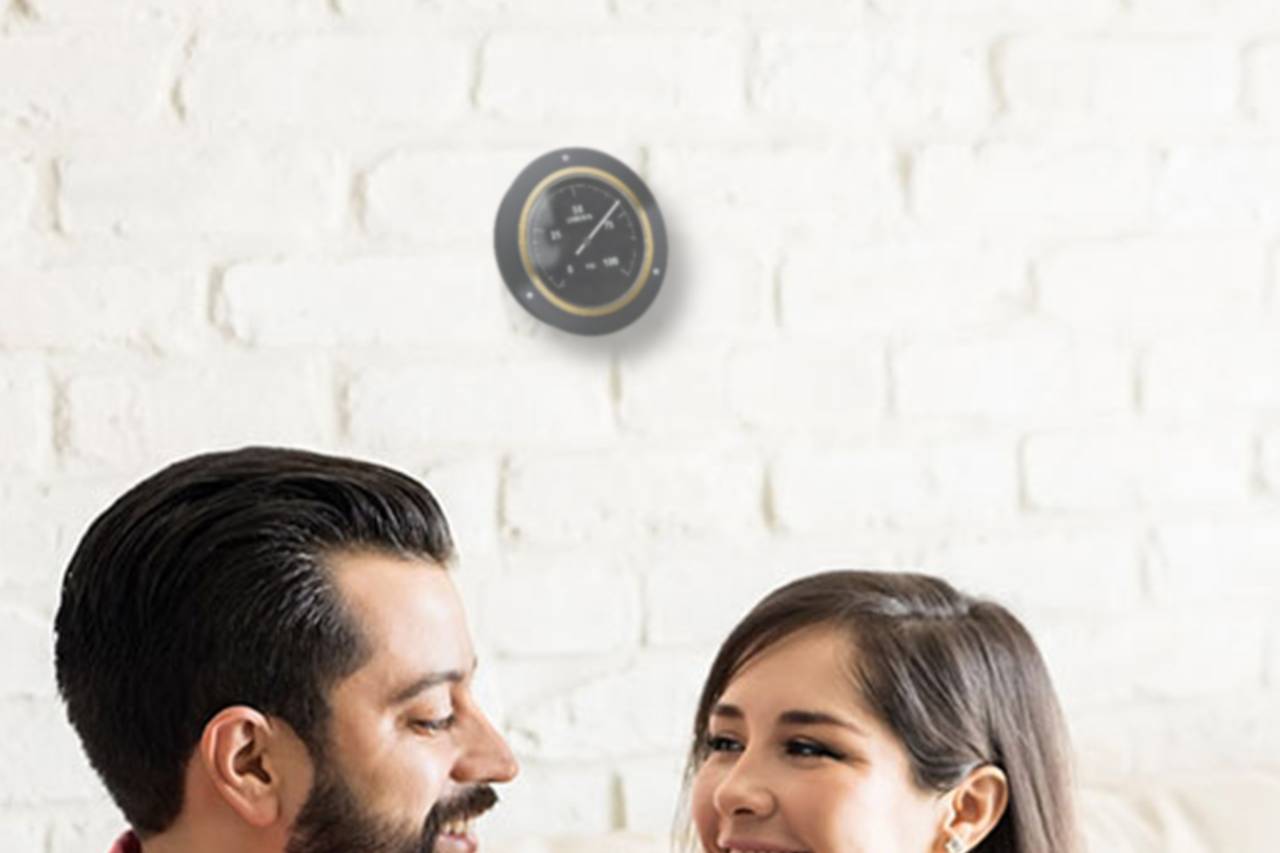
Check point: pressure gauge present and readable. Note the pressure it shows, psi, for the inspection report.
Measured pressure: 70 psi
